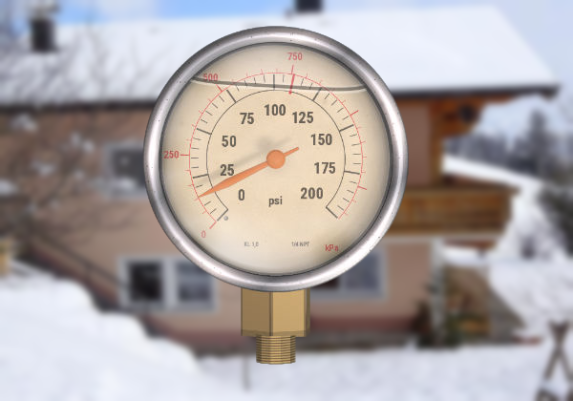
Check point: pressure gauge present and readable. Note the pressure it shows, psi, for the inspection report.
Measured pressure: 15 psi
